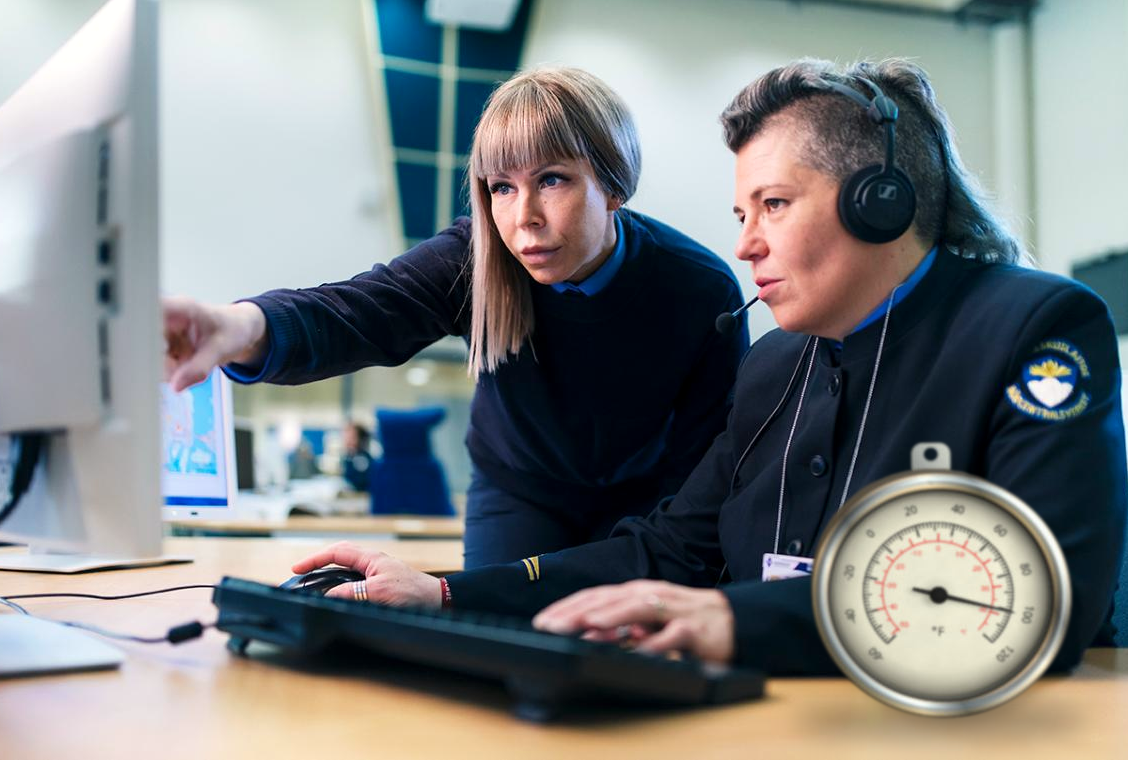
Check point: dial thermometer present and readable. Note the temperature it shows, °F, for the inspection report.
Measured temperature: 100 °F
